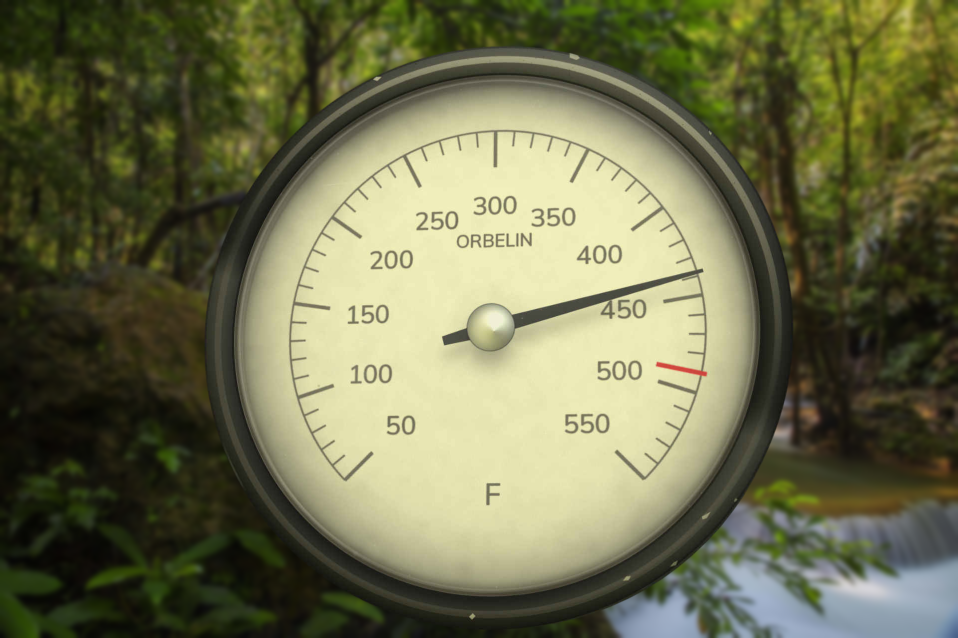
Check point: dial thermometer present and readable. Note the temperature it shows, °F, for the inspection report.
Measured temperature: 440 °F
